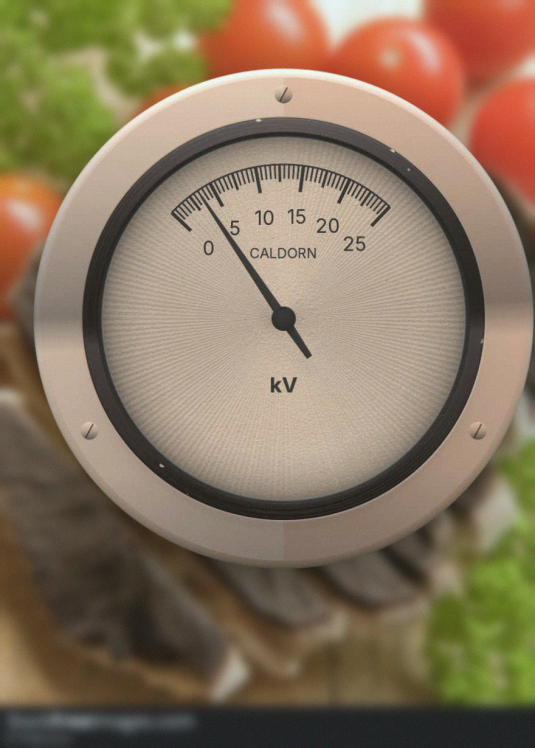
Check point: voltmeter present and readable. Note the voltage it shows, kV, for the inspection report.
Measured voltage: 3.5 kV
